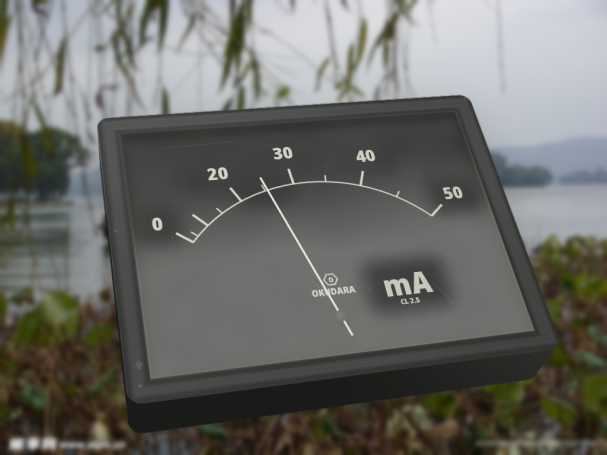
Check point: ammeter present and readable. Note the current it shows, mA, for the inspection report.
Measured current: 25 mA
